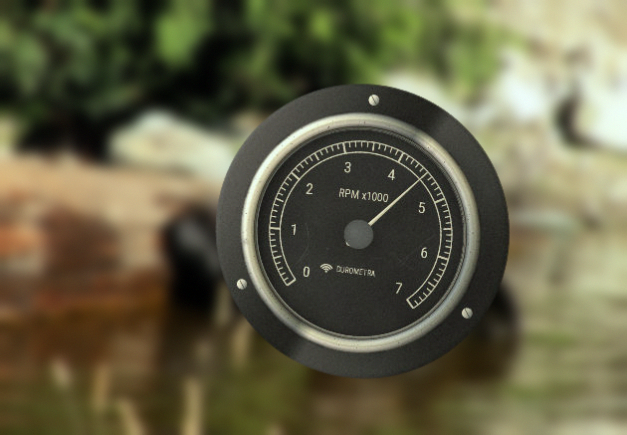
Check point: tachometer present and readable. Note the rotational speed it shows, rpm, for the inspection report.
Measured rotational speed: 4500 rpm
